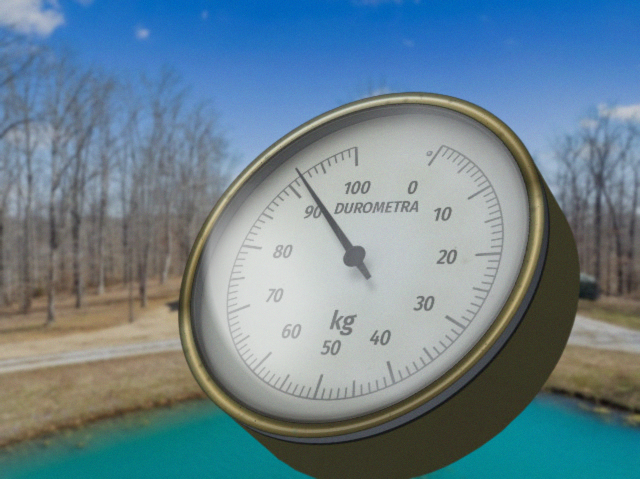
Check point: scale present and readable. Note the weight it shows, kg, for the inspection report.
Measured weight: 92 kg
